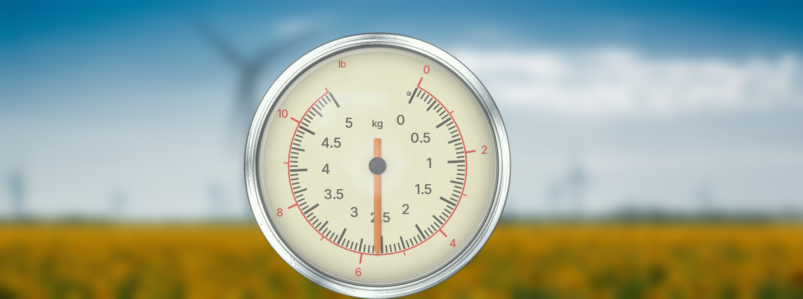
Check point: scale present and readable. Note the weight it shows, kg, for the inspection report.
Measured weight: 2.55 kg
